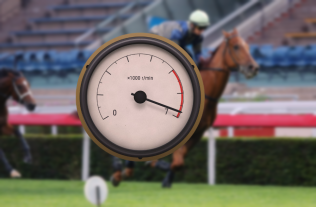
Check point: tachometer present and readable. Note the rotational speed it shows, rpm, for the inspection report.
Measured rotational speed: 6750 rpm
